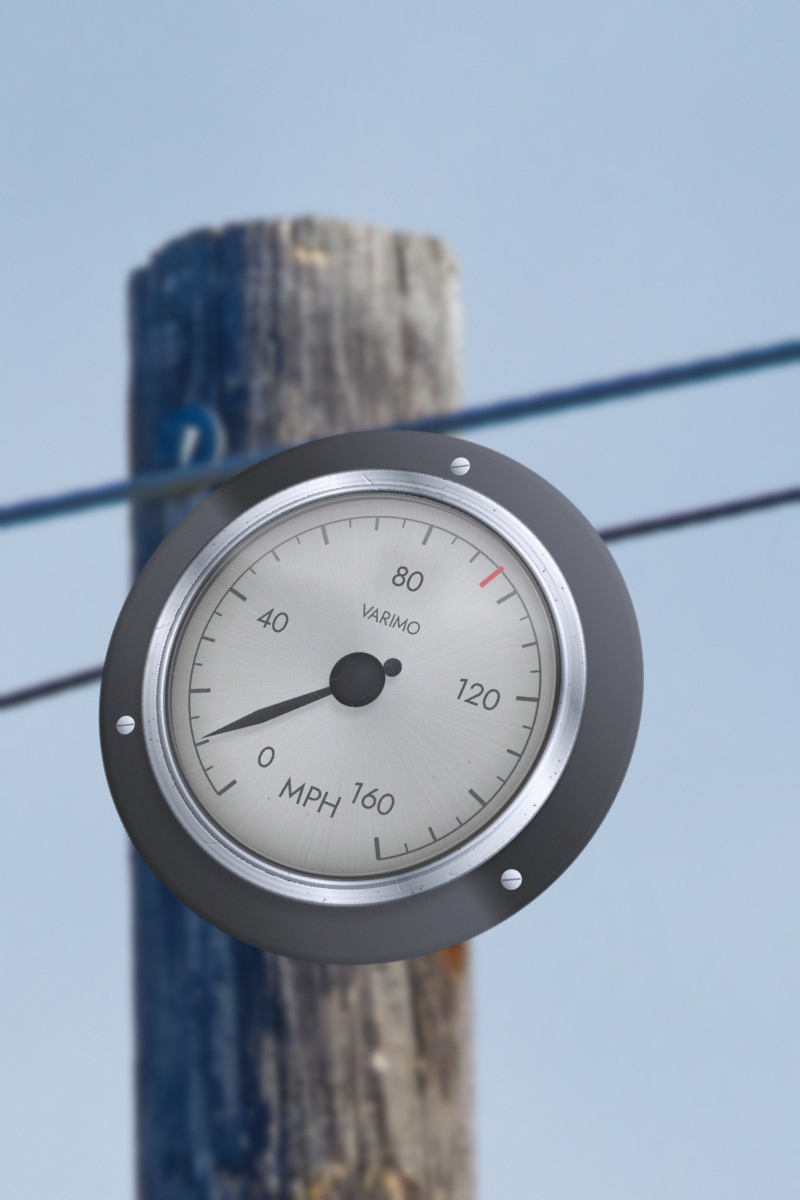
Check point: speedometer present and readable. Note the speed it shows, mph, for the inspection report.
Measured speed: 10 mph
